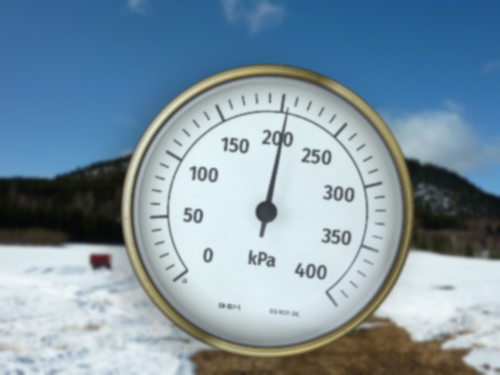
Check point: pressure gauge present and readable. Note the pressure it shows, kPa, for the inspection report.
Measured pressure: 205 kPa
